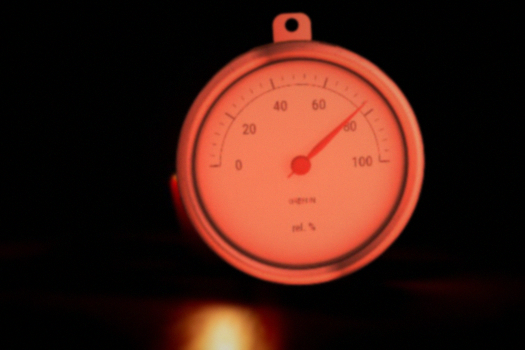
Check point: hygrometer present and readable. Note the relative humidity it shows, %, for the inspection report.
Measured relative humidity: 76 %
